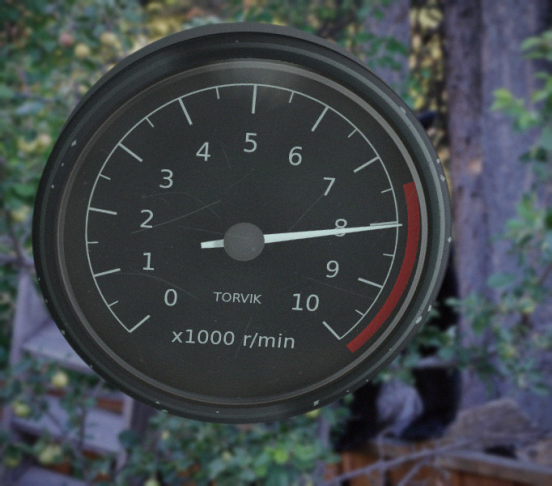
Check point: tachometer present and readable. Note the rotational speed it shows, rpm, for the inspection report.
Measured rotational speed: 8000 rpm
